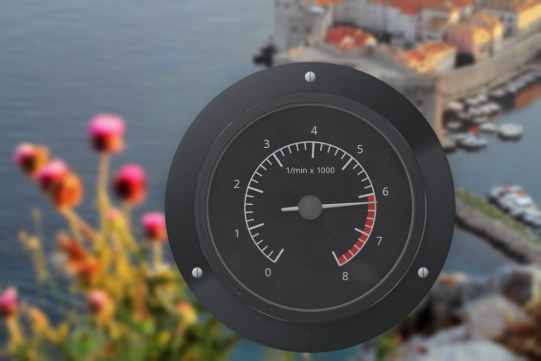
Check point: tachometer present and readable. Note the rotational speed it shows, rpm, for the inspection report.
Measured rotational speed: 6200 rpm
